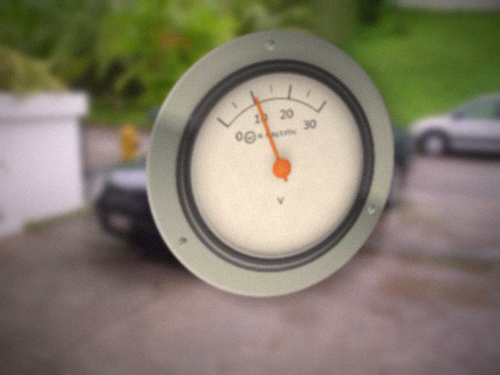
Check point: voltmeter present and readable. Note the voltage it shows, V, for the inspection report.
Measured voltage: 10 V
